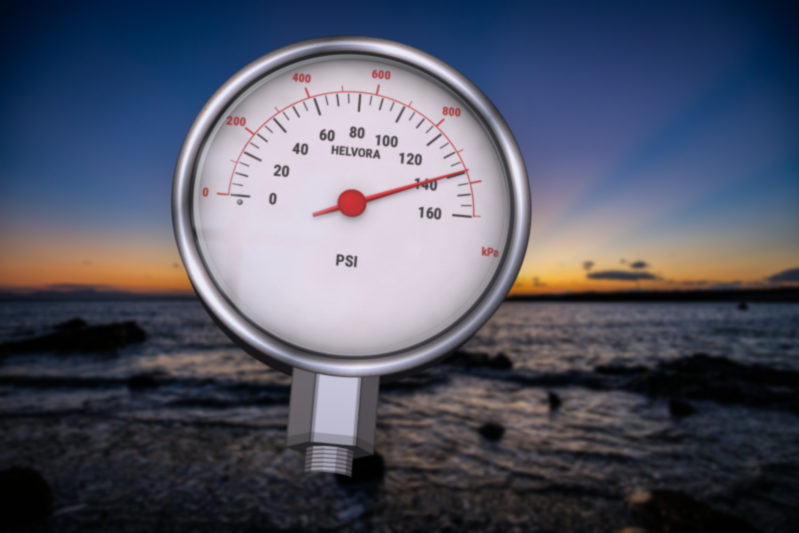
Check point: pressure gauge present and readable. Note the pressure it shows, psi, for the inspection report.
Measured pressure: 140 psi
